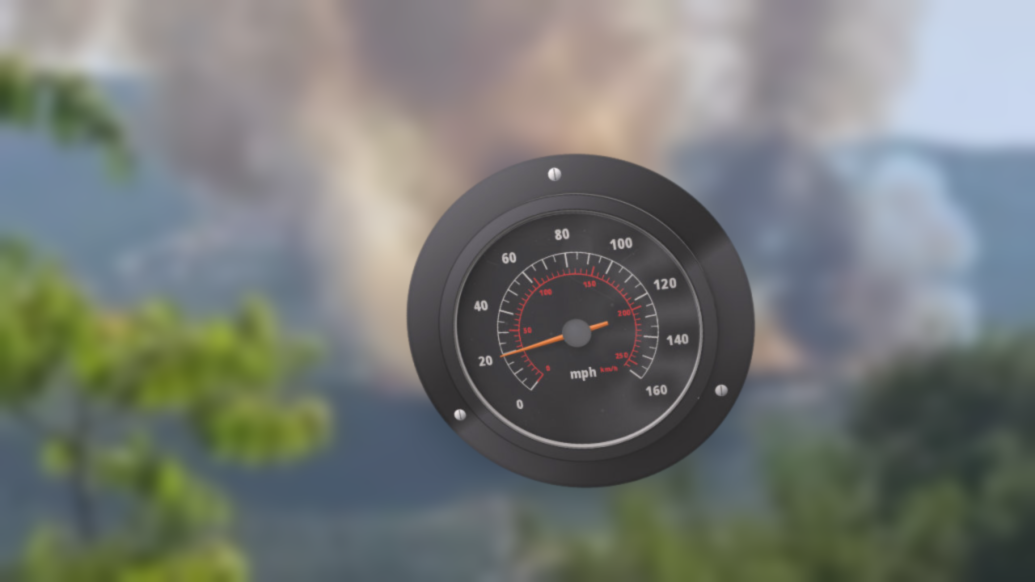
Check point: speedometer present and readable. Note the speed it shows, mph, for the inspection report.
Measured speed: 20 mph
